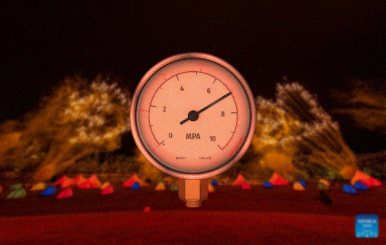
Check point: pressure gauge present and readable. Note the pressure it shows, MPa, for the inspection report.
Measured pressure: 7 MPa
